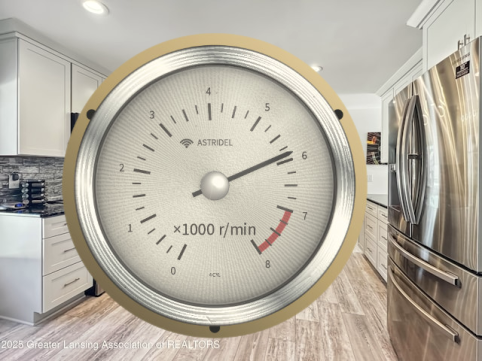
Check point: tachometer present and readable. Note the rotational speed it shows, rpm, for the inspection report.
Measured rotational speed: 5875 rpm
